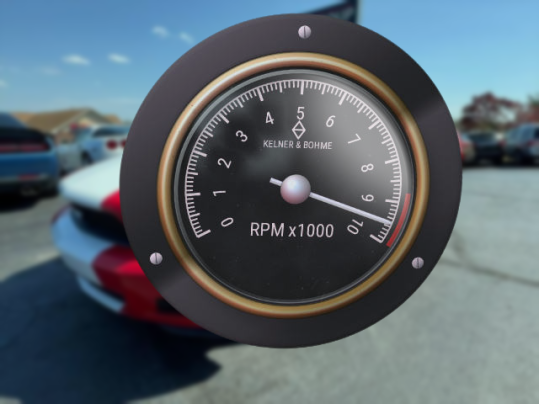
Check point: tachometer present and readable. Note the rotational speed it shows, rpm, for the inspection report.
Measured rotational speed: 9500 rpm
